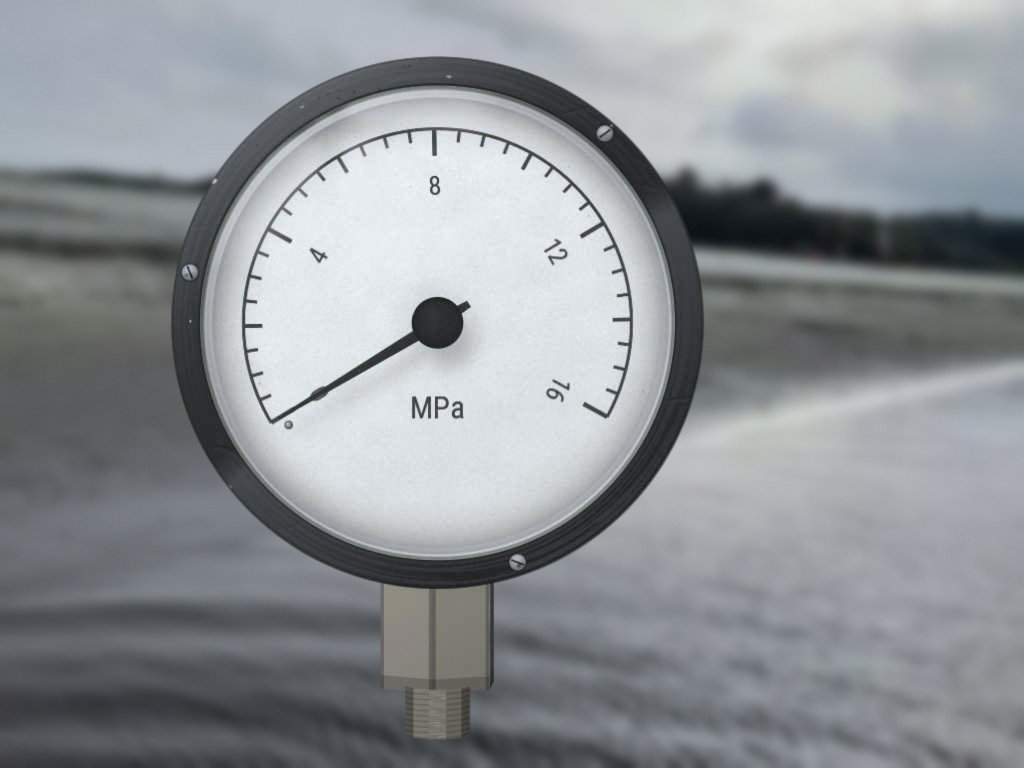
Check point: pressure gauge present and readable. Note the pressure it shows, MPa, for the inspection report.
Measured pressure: 0 MPa
